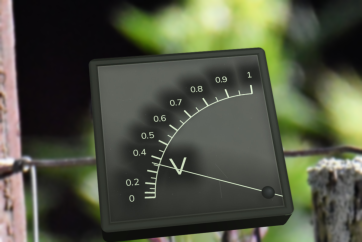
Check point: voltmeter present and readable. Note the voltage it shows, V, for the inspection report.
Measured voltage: 0.35 V
